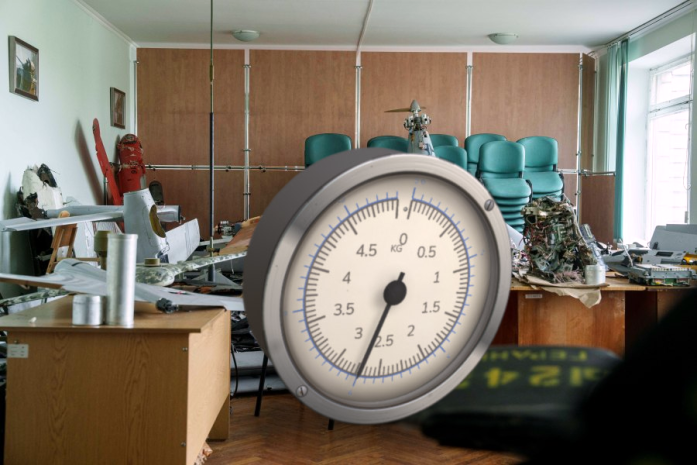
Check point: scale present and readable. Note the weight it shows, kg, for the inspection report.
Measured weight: 2.75 kg
